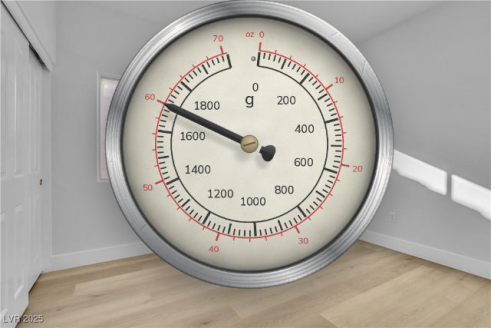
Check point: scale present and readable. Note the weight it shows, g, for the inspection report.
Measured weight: 1700 g
